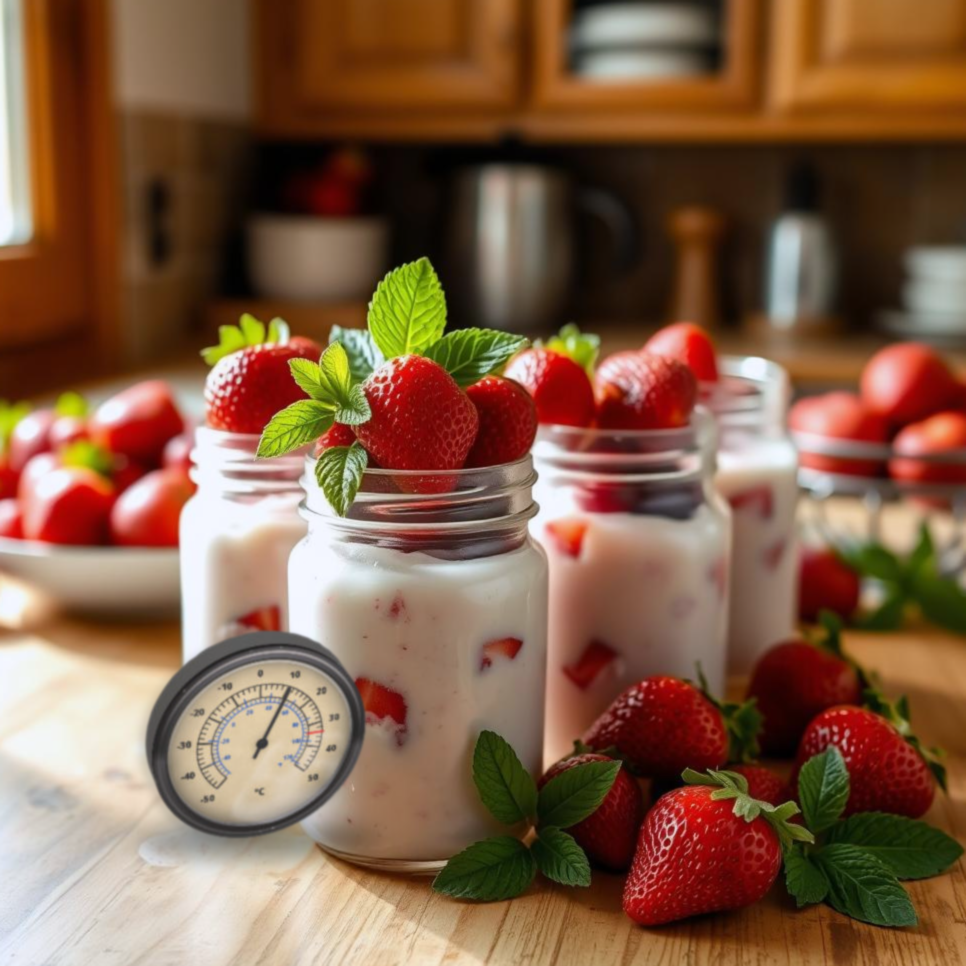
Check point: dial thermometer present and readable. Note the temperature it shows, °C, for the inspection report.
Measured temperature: 10 °C
